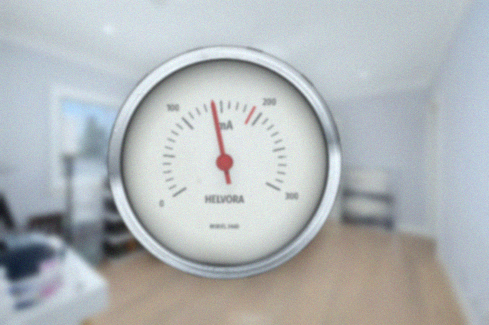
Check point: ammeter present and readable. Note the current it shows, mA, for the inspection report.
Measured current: 140 mA
